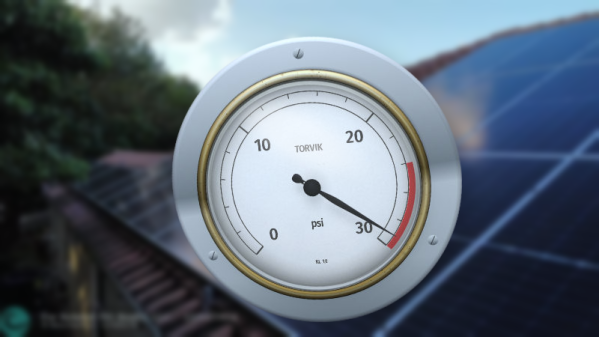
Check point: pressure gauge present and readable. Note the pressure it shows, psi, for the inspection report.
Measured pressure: 29 psi
